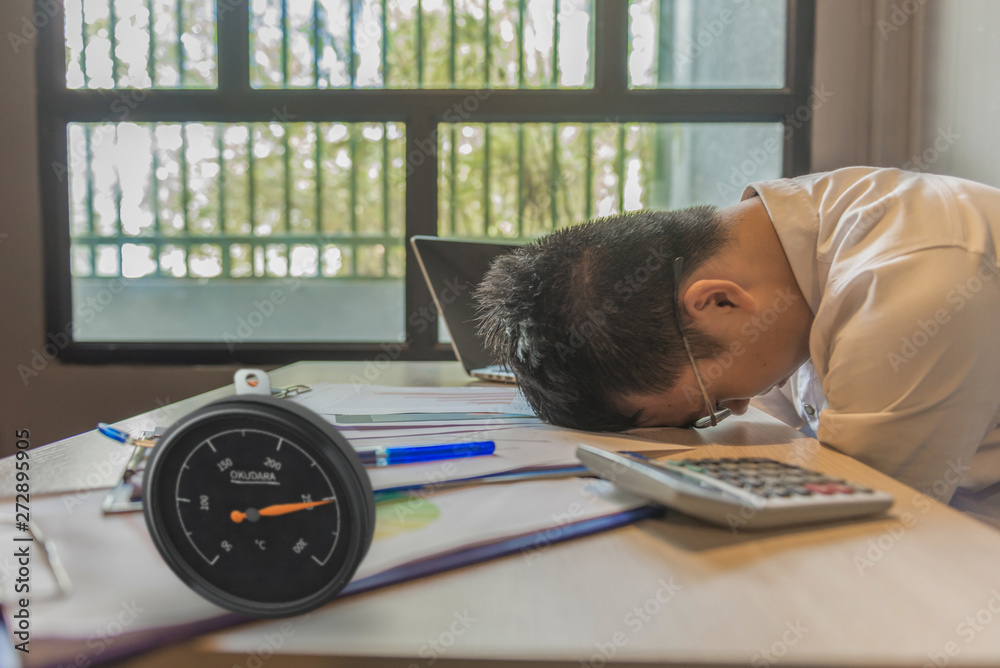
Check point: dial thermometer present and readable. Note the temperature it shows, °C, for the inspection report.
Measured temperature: 250 °C
